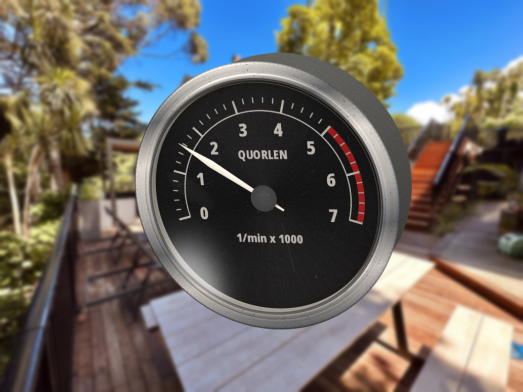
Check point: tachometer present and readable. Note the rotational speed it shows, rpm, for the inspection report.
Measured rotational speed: 1600 rpm
